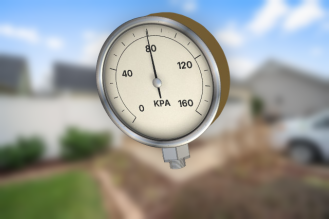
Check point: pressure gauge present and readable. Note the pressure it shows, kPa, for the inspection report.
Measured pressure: 80 kPa
